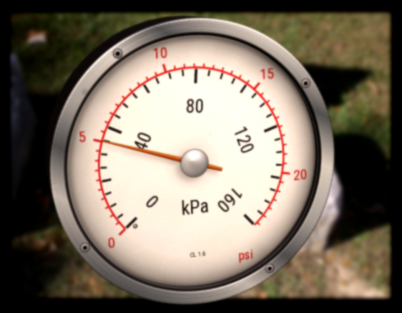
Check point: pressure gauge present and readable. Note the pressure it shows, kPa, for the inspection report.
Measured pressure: 35 kPa
